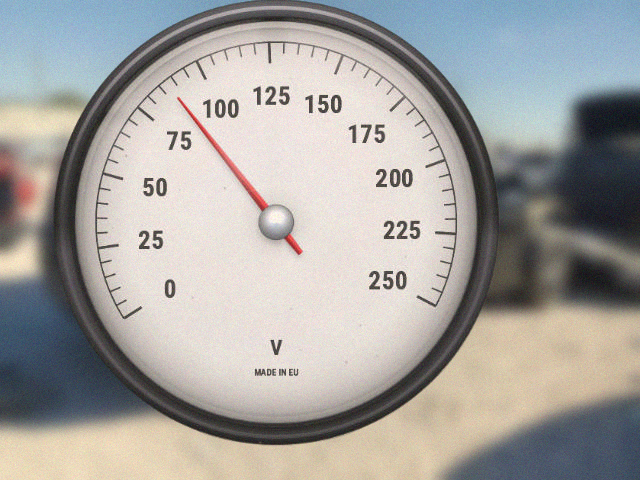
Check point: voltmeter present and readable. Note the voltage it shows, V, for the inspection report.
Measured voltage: 87.5 V
